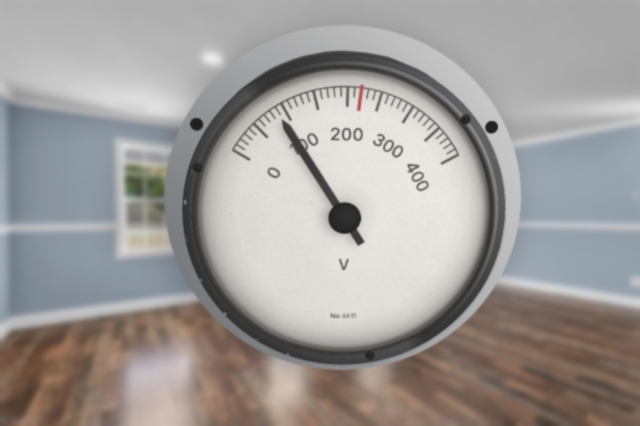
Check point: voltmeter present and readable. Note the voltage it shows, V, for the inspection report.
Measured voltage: 90 V
